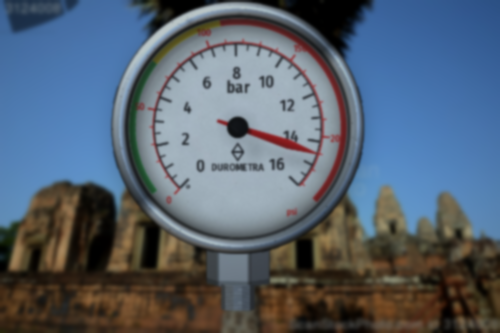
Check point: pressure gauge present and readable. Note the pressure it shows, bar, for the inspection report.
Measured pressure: 14.5 bar
